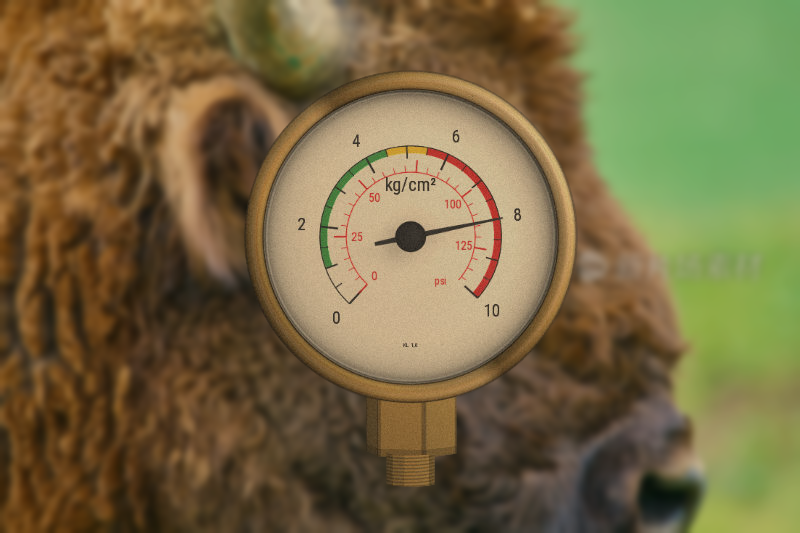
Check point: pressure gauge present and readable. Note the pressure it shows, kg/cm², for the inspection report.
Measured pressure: 8 kg/cm²
